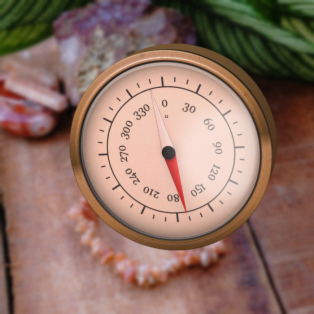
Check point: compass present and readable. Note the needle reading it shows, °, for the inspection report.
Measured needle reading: 170 °
